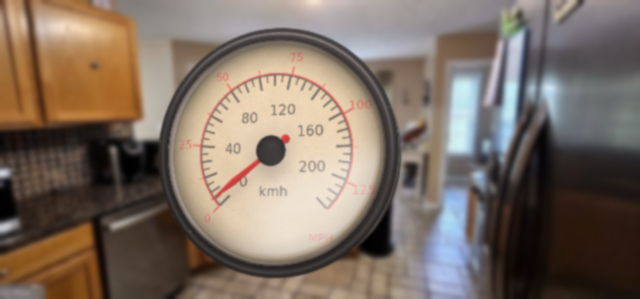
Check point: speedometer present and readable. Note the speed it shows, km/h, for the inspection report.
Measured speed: 5 km/h
